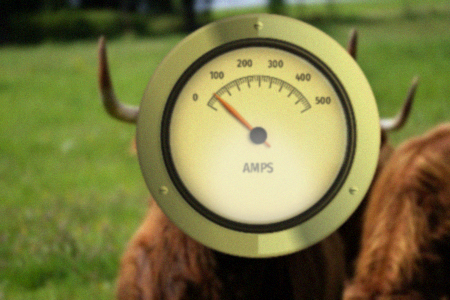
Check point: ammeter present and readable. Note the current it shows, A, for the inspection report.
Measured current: 50 A
